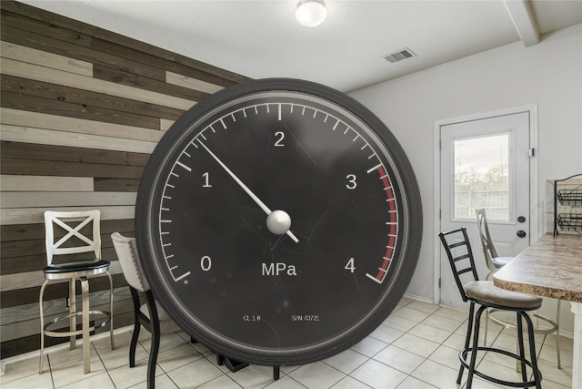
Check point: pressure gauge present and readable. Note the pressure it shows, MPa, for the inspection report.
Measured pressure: 1.25 MPa
